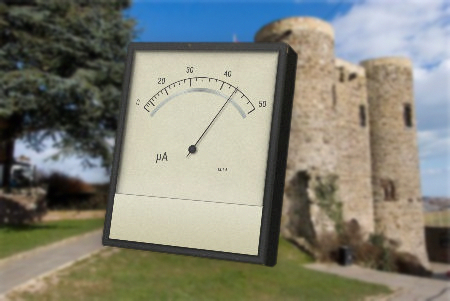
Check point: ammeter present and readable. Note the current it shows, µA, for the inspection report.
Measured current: 44 µA
